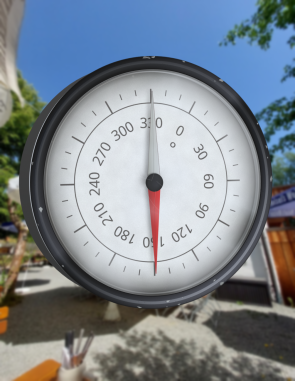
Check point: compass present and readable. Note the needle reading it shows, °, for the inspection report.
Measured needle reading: 150 °
